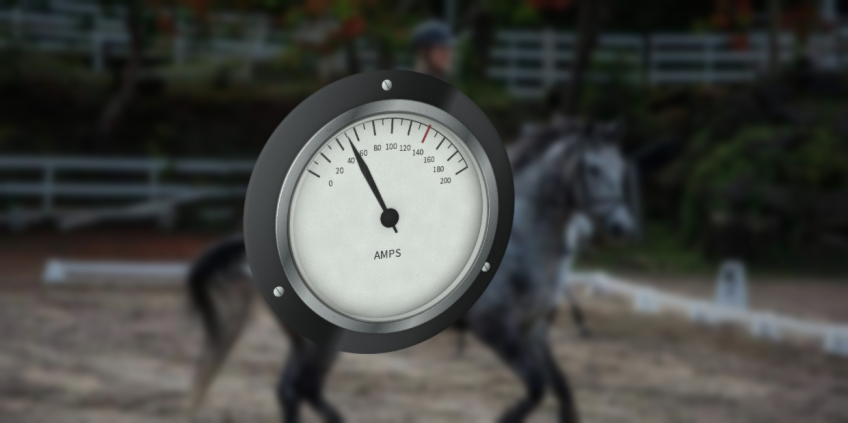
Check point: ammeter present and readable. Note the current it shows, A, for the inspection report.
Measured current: 50 A
